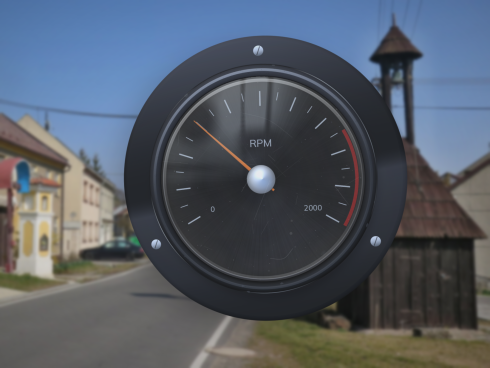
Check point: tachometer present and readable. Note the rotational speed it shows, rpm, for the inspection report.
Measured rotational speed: 600 rpm
